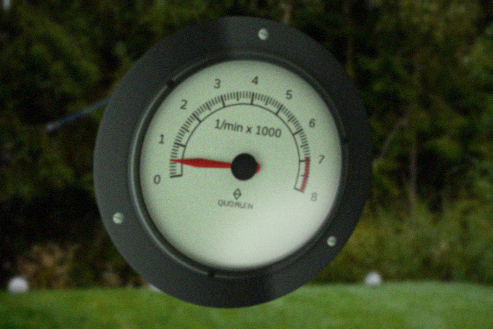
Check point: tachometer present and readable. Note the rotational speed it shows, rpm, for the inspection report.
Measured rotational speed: 500 rpm
